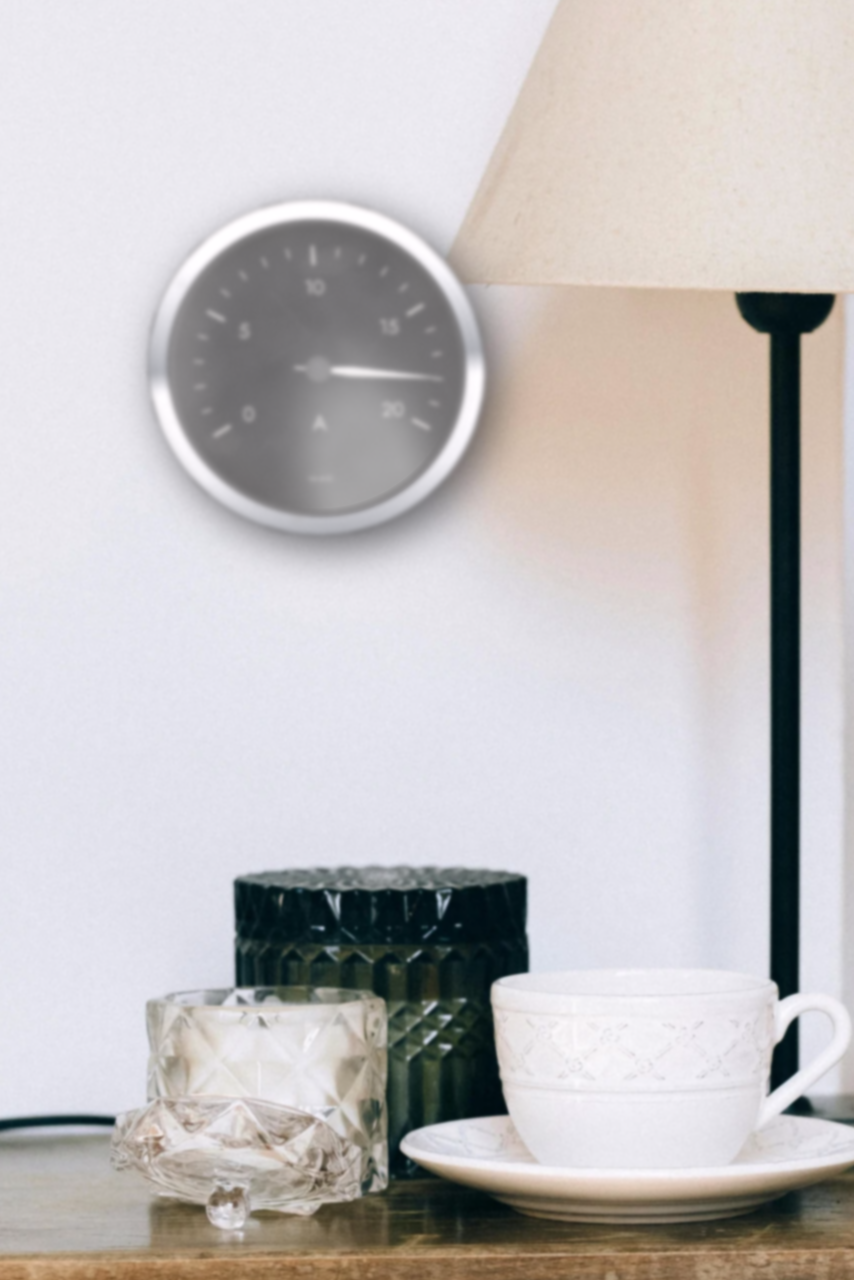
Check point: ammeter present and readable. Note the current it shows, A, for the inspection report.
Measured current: 18 A
